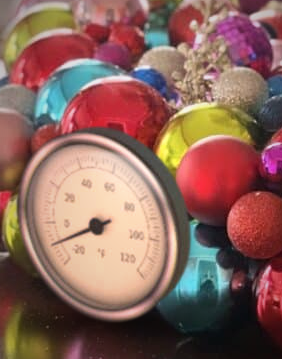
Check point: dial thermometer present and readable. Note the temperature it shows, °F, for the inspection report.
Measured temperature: -10 °F
